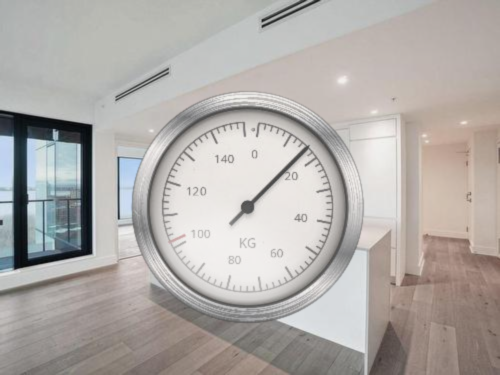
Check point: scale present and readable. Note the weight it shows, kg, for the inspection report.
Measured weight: 16 kg
